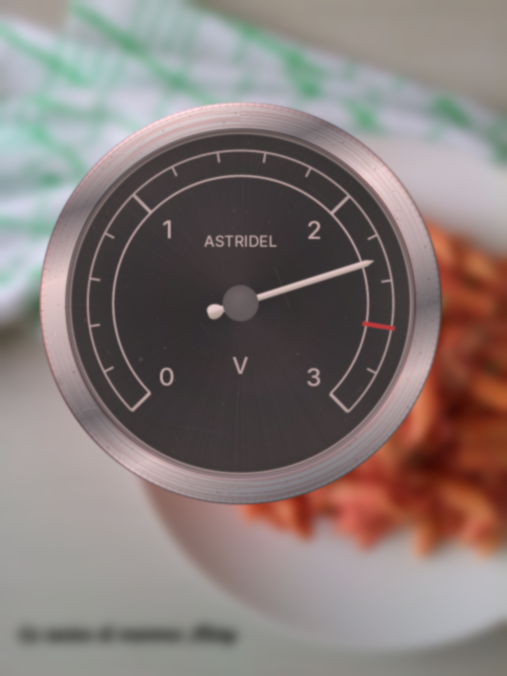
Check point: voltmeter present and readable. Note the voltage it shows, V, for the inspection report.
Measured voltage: 2.3 V
